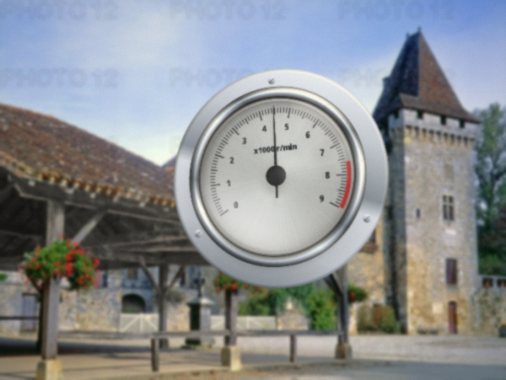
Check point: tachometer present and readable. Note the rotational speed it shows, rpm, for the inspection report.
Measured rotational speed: 4500 rpm
